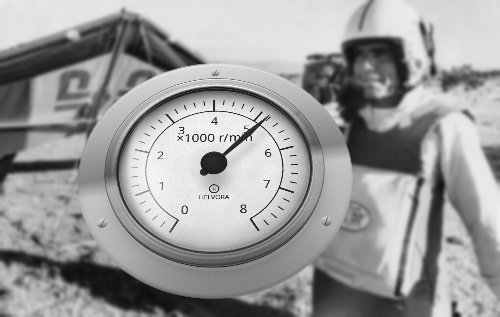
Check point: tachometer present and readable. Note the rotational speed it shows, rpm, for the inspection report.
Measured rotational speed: 5200 rpm
